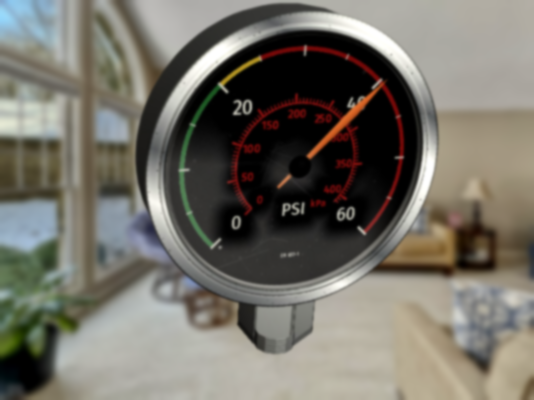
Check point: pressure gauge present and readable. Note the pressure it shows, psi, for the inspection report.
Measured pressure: 40 psi
